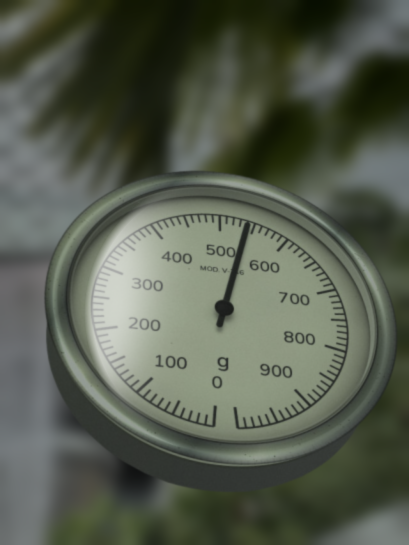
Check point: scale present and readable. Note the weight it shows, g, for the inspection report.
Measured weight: 540 g
